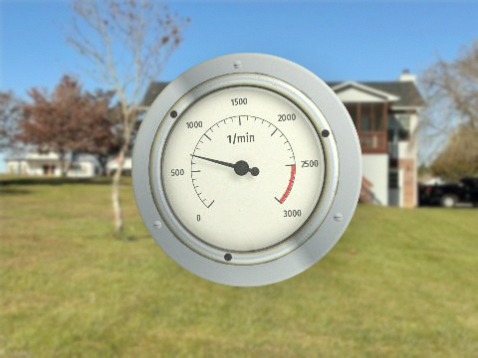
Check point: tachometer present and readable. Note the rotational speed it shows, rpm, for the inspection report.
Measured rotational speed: 700 rpm
